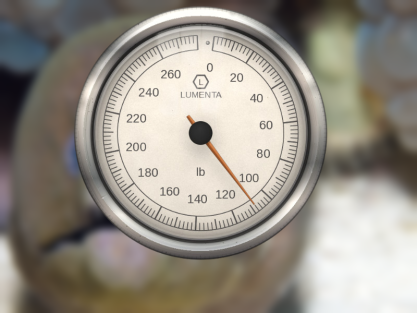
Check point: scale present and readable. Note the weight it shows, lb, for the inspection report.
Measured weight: 108 lb
